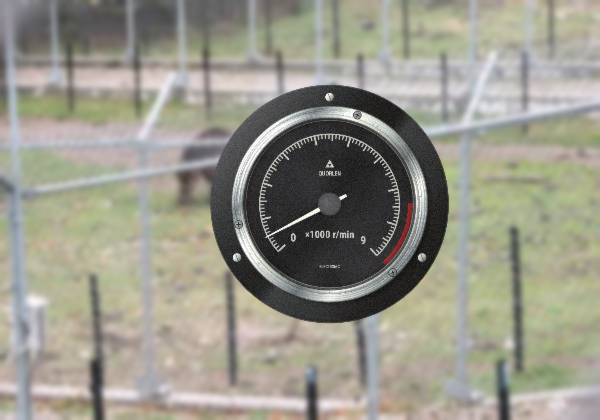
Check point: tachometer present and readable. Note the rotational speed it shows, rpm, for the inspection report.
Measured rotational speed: 500 rpm
